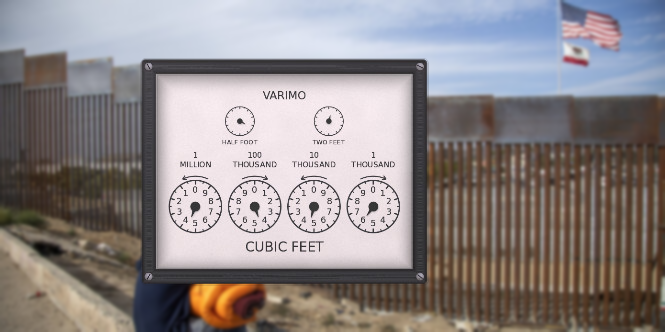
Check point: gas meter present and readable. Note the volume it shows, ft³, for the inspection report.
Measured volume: 444600 ft³
